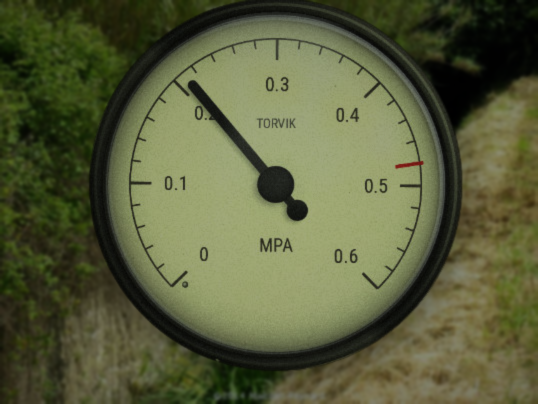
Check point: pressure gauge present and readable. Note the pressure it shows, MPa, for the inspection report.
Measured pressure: 0.21 MPa
